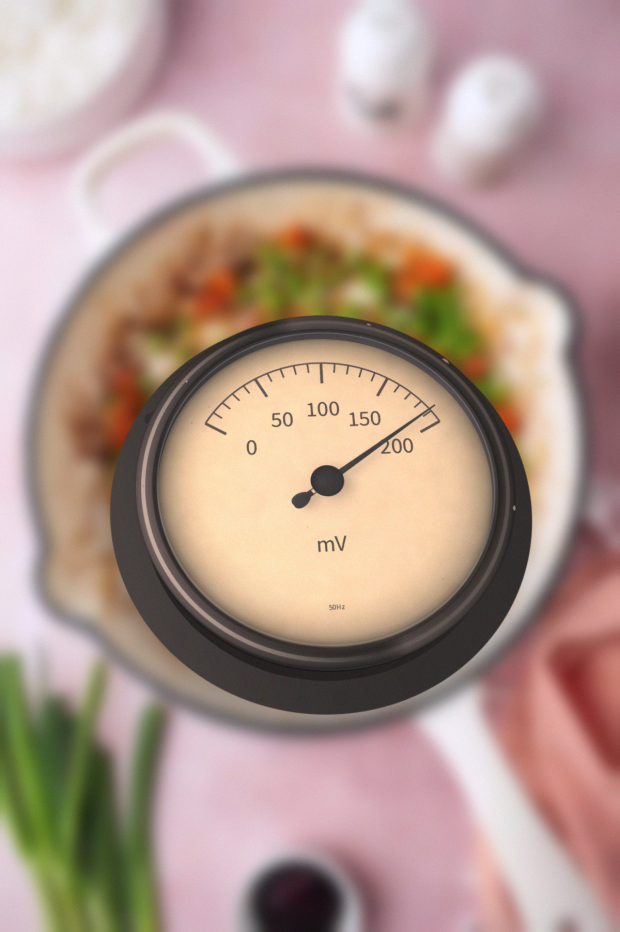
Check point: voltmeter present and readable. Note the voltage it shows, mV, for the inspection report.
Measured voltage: 190 mV
